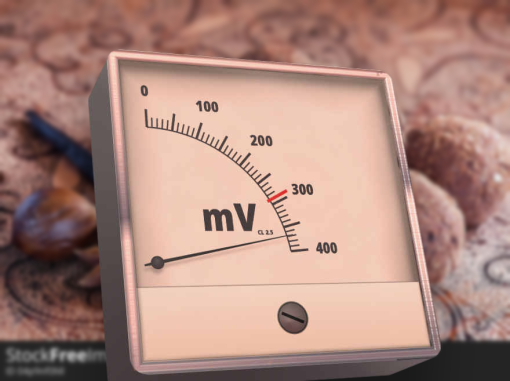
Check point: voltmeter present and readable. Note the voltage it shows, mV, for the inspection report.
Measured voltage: 370 mV
